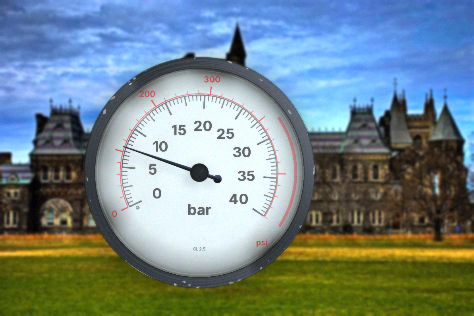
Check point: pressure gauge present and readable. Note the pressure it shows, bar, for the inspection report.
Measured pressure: 7.5 bar
